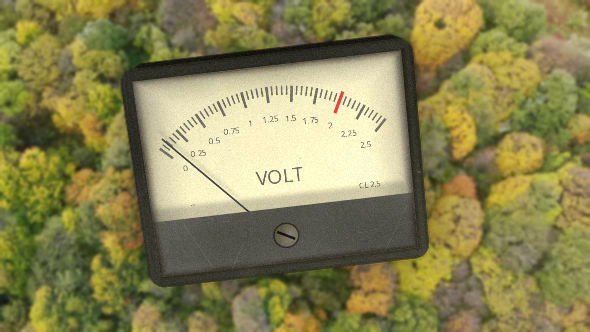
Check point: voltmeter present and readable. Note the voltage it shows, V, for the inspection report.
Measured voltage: 0.1 V
